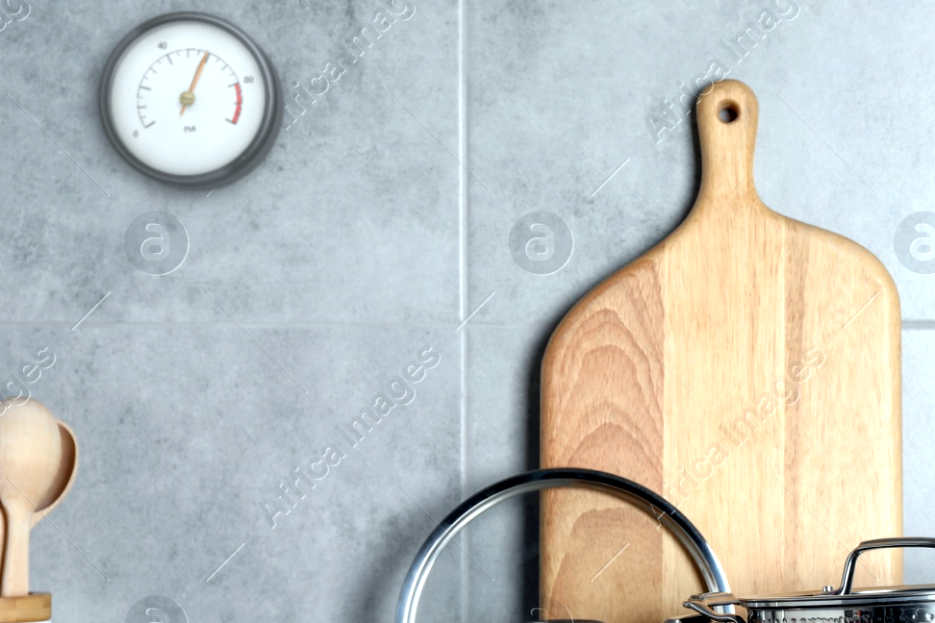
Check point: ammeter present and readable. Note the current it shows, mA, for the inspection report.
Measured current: 60 mA
